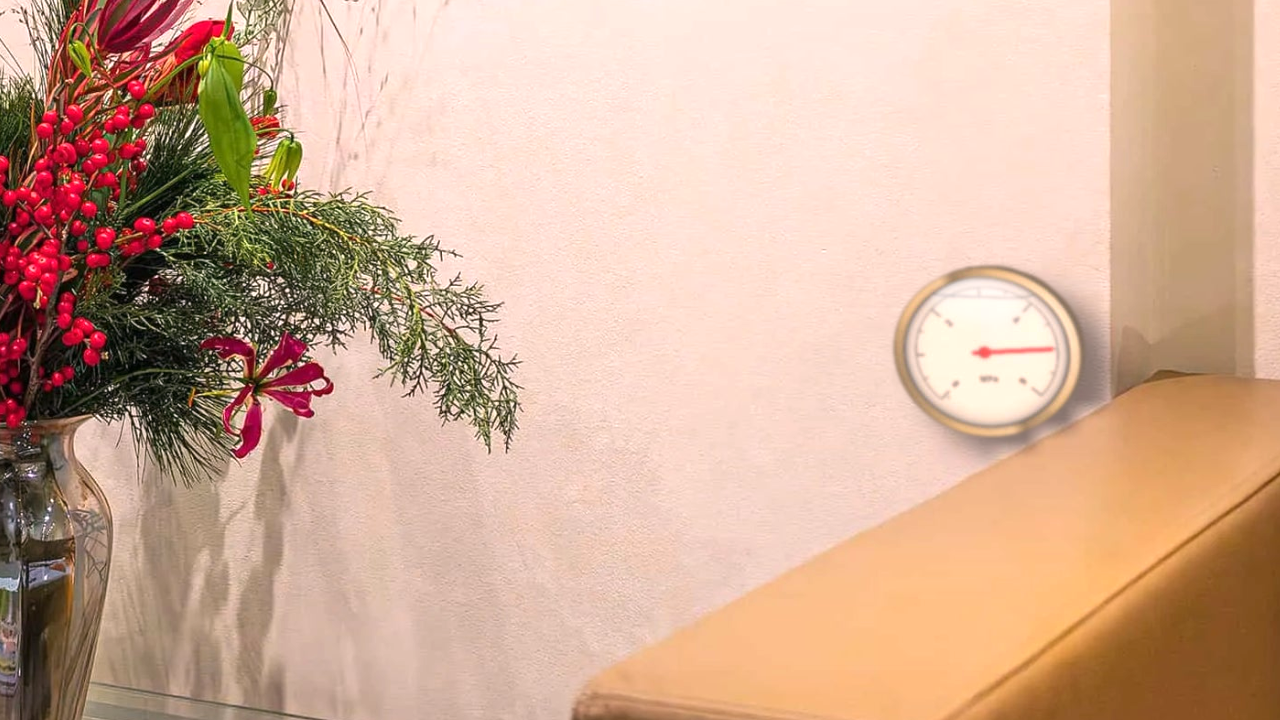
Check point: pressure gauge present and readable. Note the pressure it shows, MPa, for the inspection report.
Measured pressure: 5 MPa
